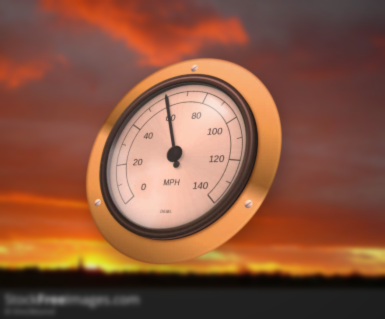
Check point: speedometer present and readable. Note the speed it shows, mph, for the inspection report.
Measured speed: 60 mph
